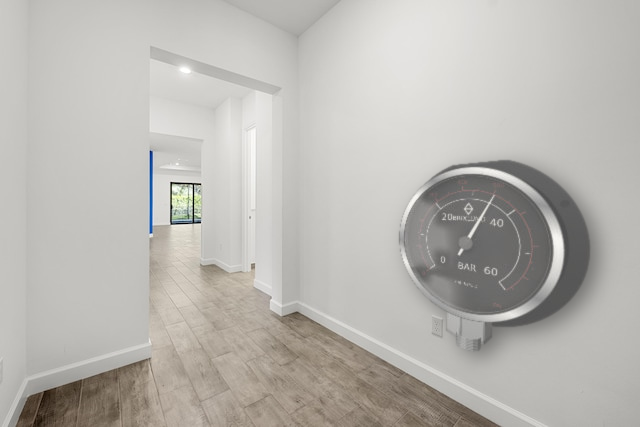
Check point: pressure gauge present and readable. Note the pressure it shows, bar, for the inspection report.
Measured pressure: 35 bar
